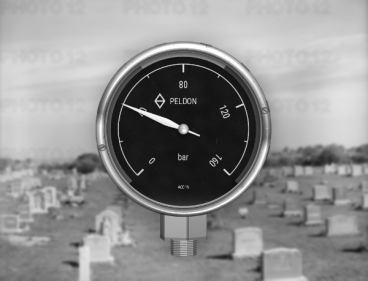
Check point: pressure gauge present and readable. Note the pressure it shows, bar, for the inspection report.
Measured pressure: 40 bar
